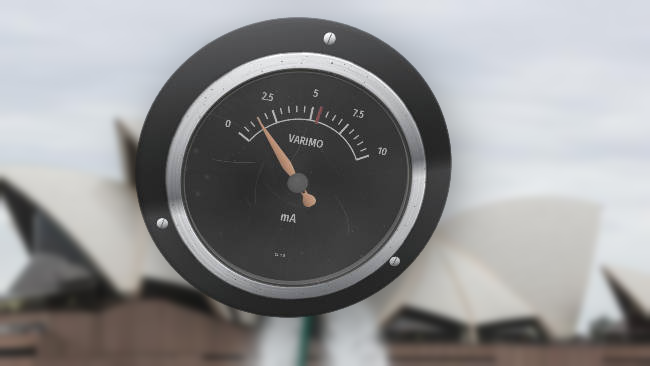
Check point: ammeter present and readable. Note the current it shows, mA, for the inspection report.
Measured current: 1.5 mA
